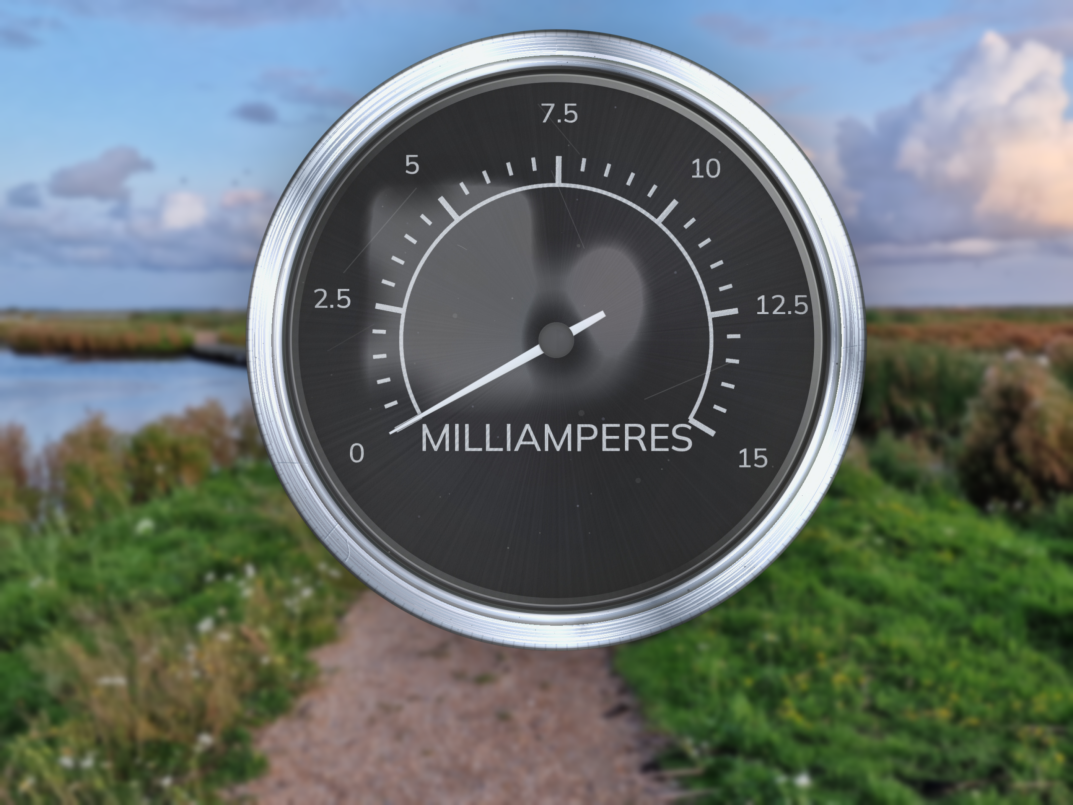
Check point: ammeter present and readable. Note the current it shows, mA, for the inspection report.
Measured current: 0 mA
